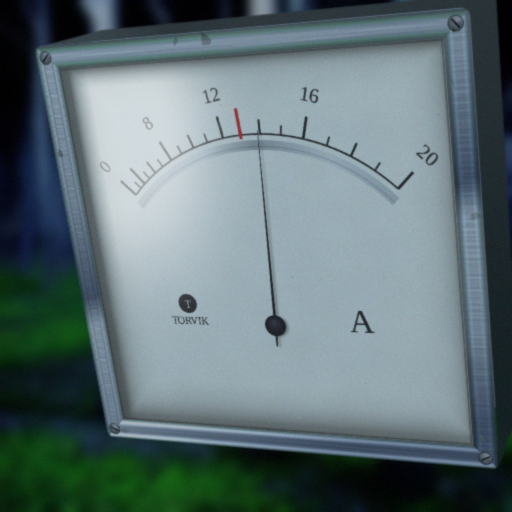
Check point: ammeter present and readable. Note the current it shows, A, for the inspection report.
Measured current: 14 A
